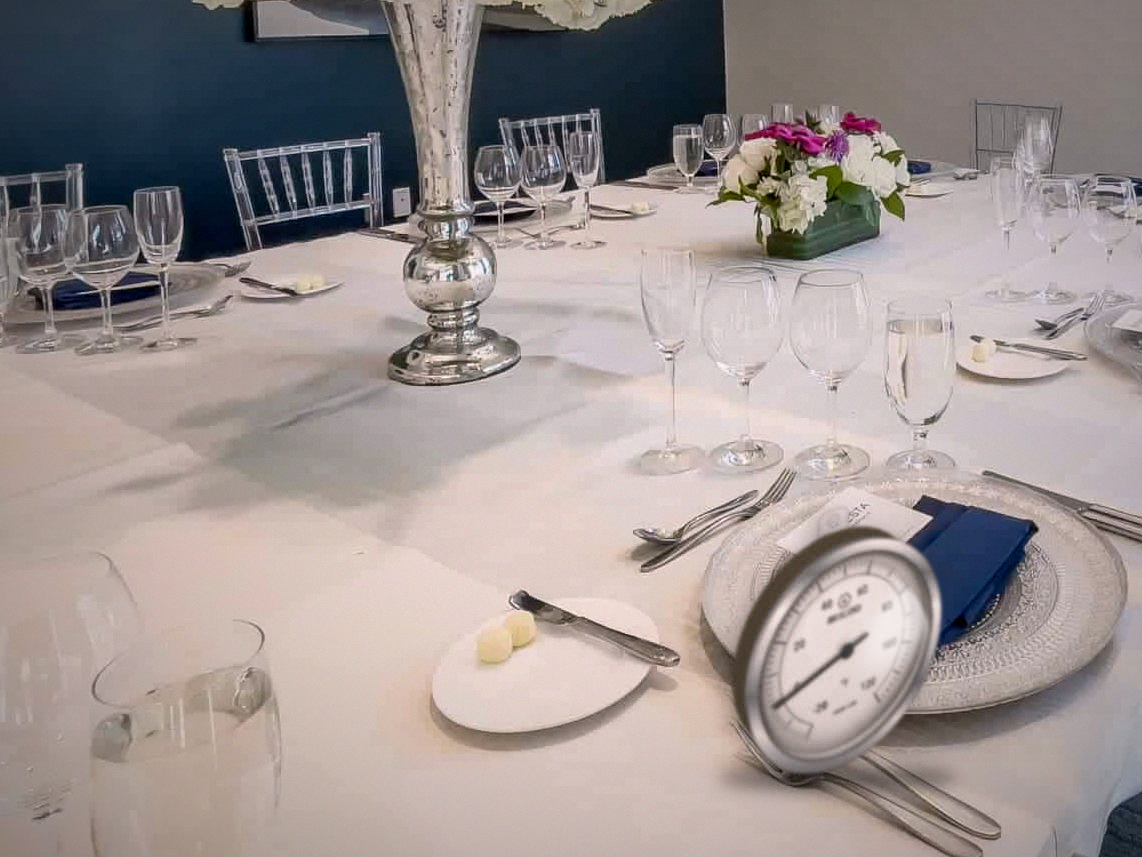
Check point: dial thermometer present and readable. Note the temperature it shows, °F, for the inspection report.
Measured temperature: 0 °F
